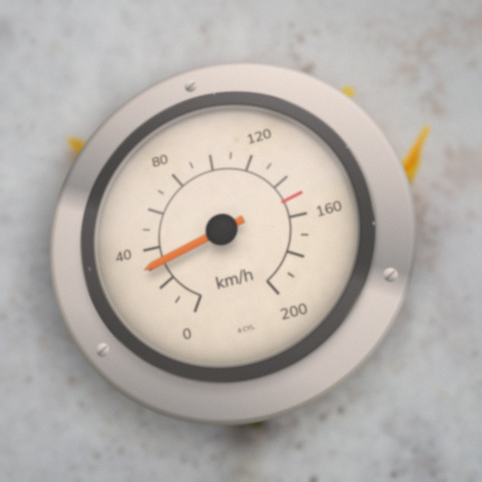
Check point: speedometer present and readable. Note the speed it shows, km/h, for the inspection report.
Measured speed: 30 km/h
